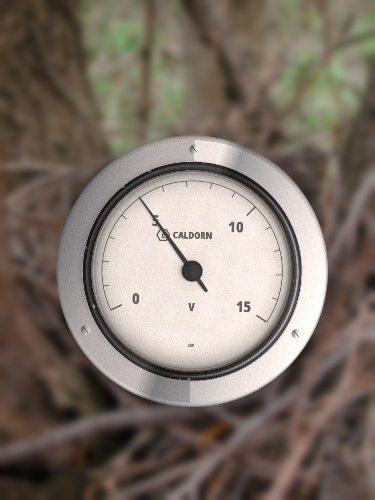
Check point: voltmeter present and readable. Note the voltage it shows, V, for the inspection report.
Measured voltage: 5 V
